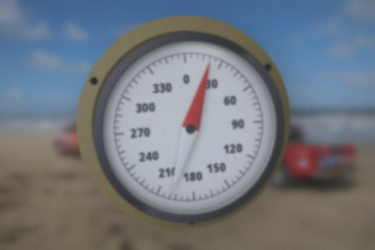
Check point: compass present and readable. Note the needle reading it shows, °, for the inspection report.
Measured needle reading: 20 °
